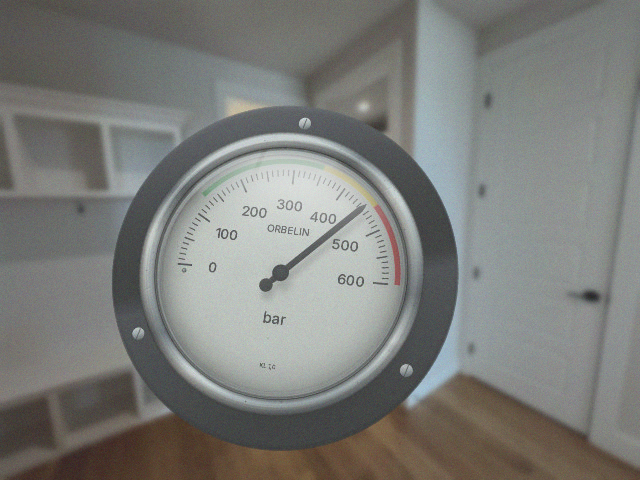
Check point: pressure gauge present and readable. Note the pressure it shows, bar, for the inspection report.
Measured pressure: 450 bar
